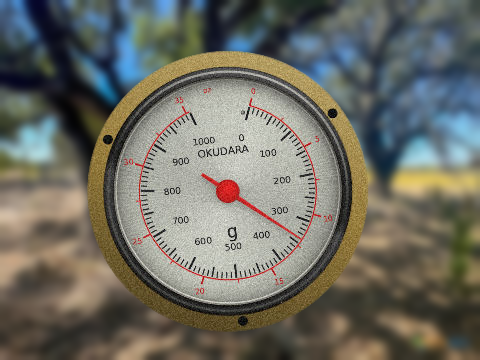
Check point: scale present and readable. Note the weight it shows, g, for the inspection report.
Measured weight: 340 g
